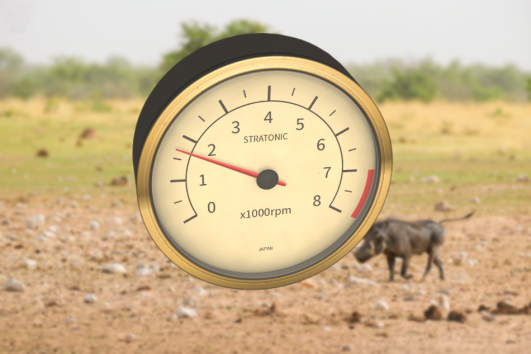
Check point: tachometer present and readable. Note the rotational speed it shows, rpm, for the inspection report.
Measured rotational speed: 1750 rpm
